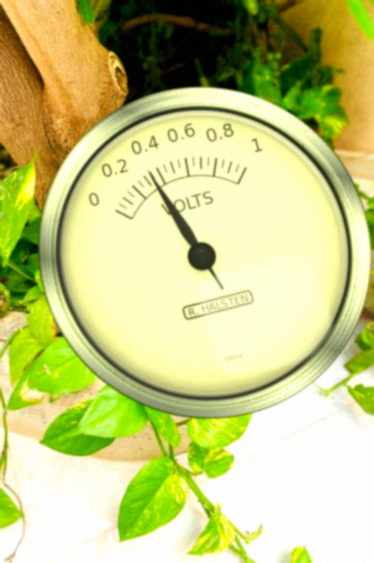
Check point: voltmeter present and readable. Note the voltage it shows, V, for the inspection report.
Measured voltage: 0.35 V
